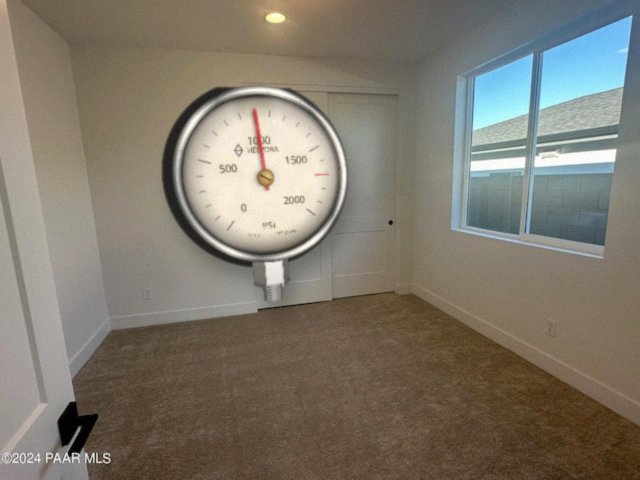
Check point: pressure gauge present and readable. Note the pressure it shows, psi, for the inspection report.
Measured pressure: 1000 psi
